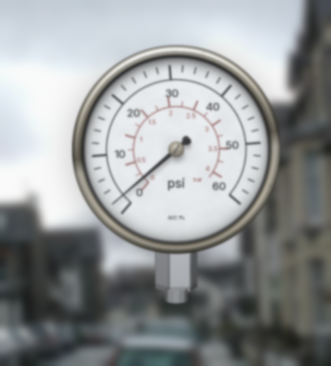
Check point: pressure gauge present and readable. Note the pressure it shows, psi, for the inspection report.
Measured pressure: 2 psi
